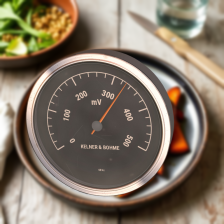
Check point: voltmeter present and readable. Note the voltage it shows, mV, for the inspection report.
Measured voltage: 330 mV
